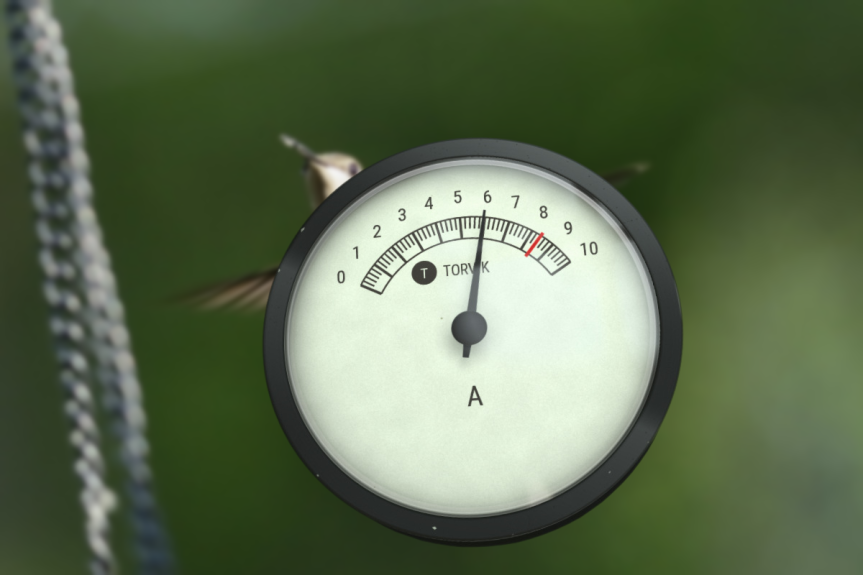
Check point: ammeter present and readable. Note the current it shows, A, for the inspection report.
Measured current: 6 A
